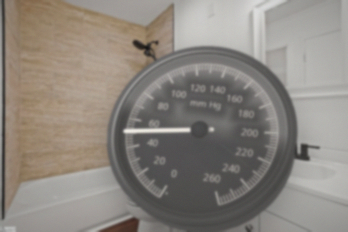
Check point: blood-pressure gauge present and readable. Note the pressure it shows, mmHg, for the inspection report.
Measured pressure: 50 mmHg
